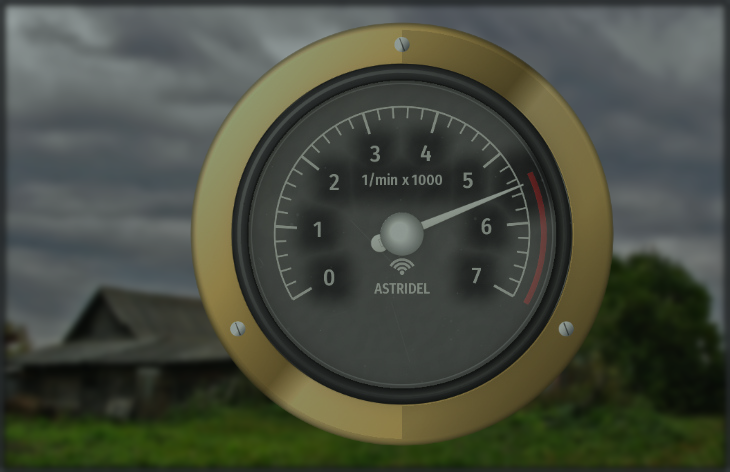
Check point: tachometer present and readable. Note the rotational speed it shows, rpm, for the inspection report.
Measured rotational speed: 5500 rpm
